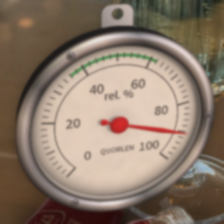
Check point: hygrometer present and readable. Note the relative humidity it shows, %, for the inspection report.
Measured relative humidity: 90 %
